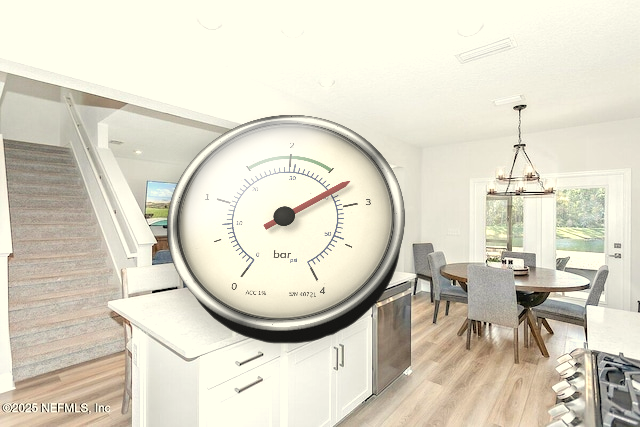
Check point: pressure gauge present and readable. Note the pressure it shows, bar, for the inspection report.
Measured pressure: 2.75 bar
